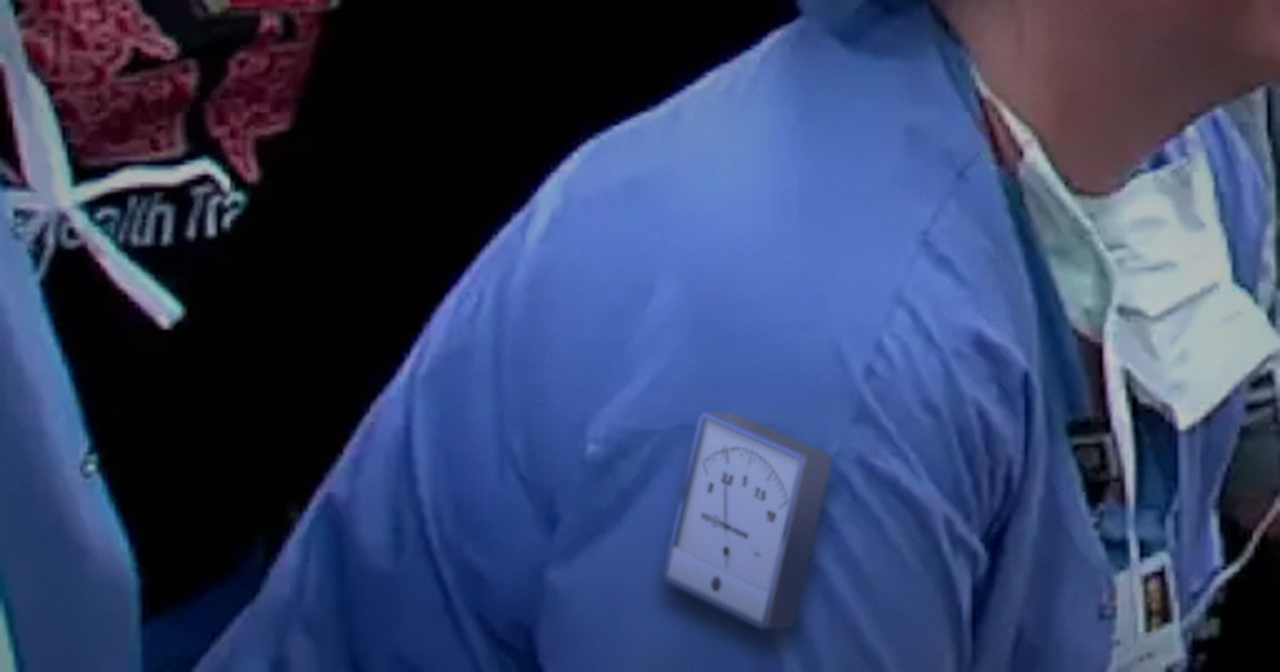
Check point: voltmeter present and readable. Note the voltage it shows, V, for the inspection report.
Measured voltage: 2.5 V
